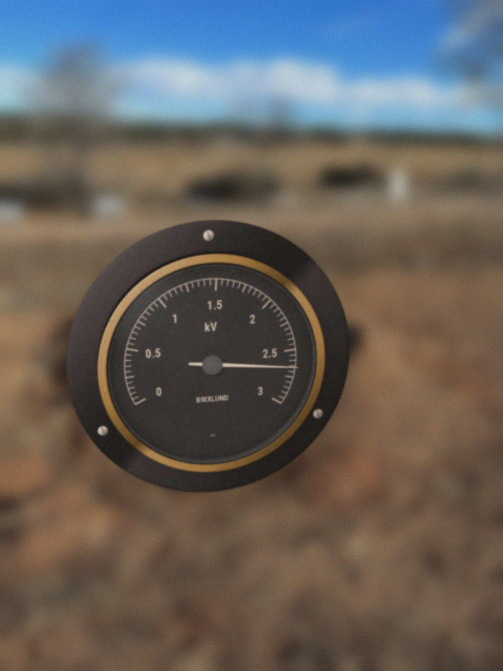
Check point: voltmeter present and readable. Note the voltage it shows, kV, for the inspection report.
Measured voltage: 2.65 kV
